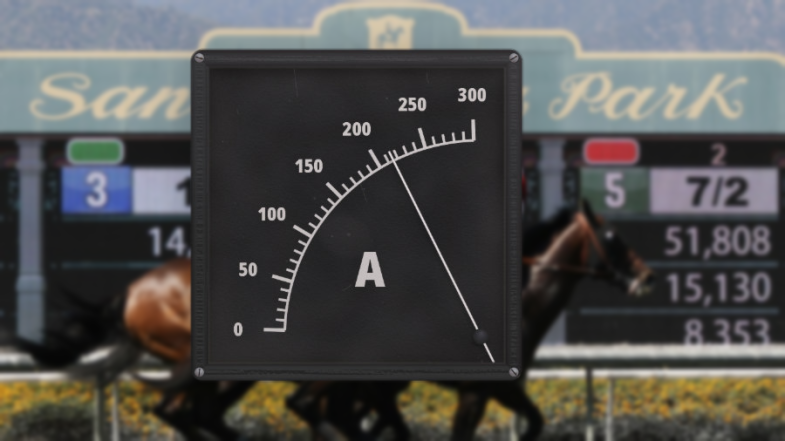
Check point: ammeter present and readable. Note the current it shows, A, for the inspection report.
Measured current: 215 A
